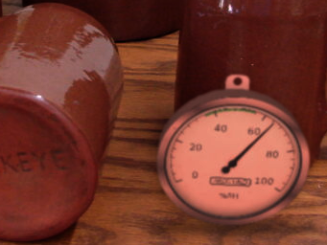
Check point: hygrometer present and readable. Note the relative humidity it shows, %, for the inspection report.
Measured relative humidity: 64 %
